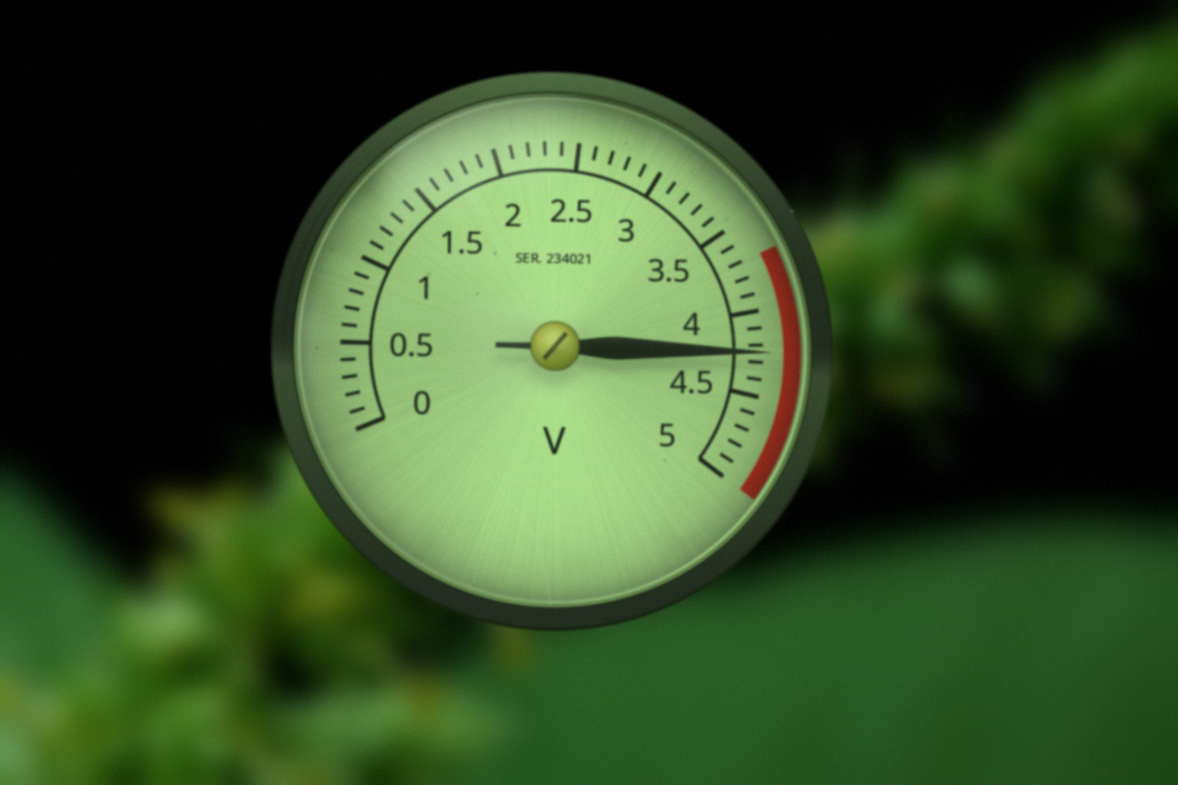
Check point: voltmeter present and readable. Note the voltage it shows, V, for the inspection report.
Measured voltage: 4.25 V
